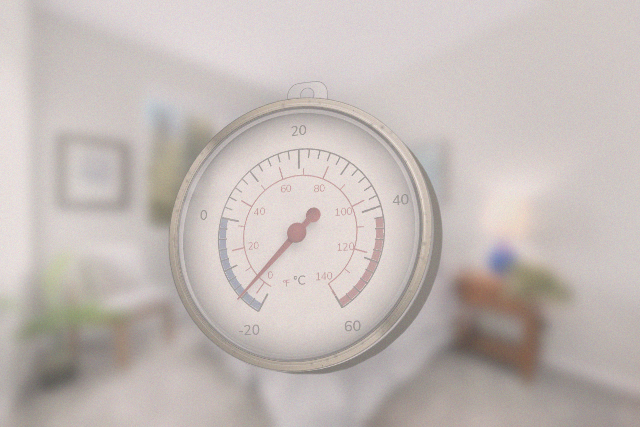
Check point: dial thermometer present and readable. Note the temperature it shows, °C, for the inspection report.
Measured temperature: -16 °C
